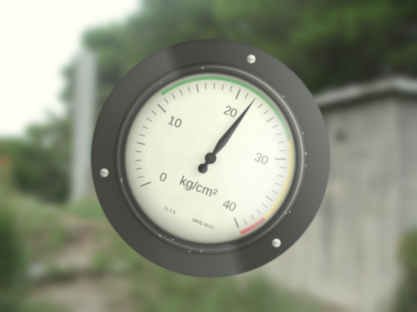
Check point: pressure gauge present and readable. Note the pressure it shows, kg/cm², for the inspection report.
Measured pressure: 22 kg/cm²
